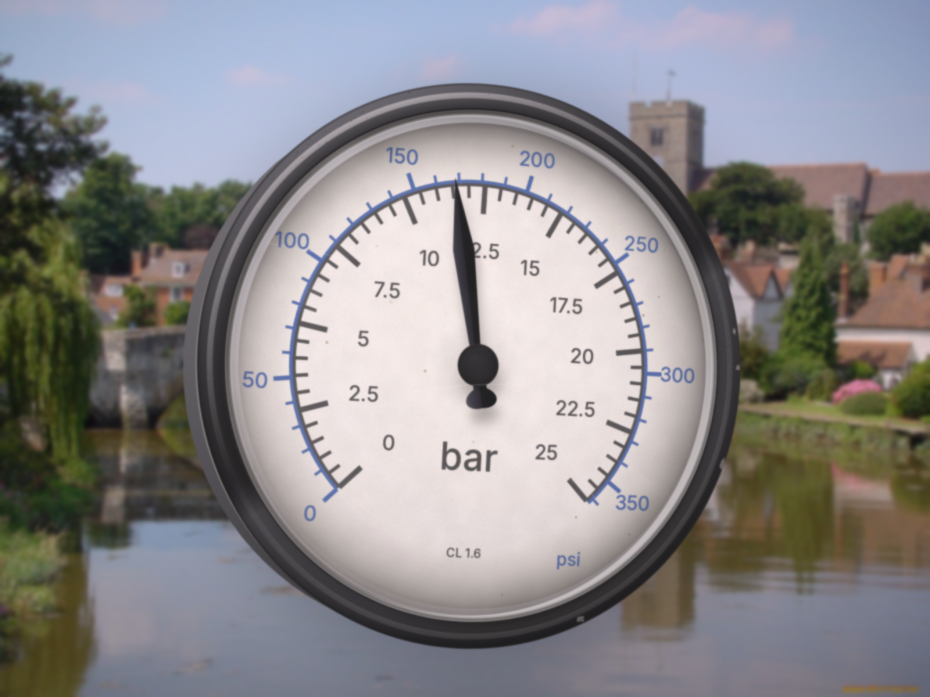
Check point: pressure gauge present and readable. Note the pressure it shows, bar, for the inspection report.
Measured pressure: 11.5 bar
